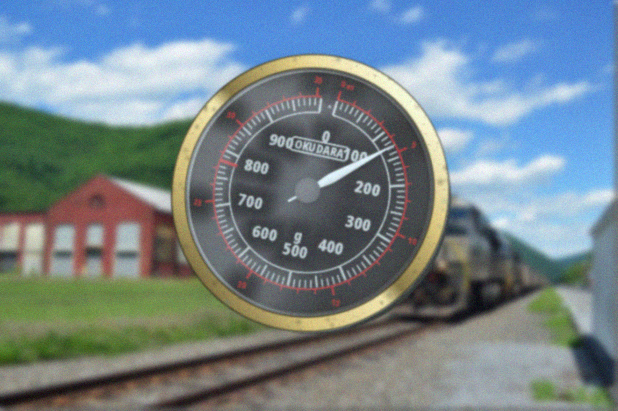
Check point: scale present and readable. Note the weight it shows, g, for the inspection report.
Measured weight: 130 g
